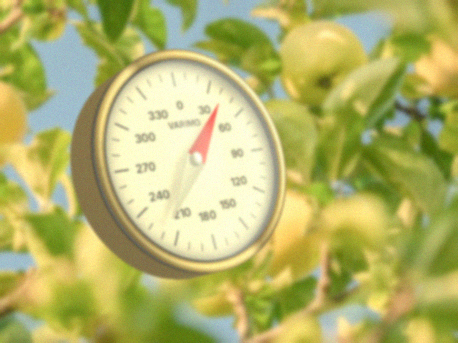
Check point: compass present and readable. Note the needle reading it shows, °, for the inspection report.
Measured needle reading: 40 °
